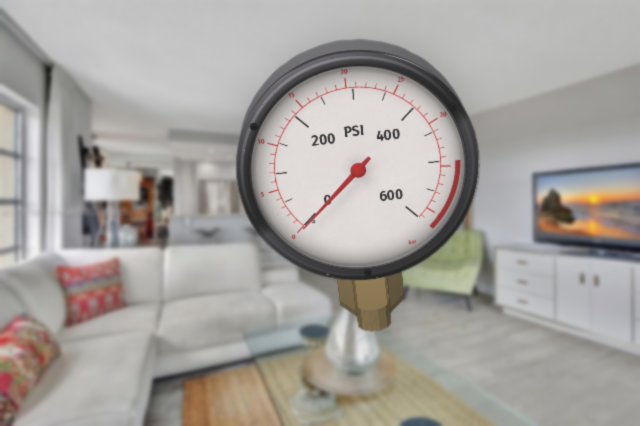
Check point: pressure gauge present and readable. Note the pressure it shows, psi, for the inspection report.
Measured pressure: 0 psi
